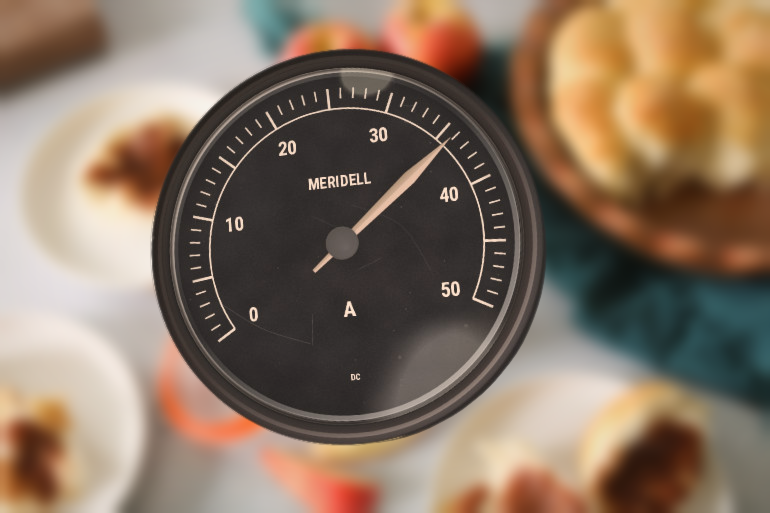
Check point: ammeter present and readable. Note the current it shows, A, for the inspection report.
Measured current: 36 A
